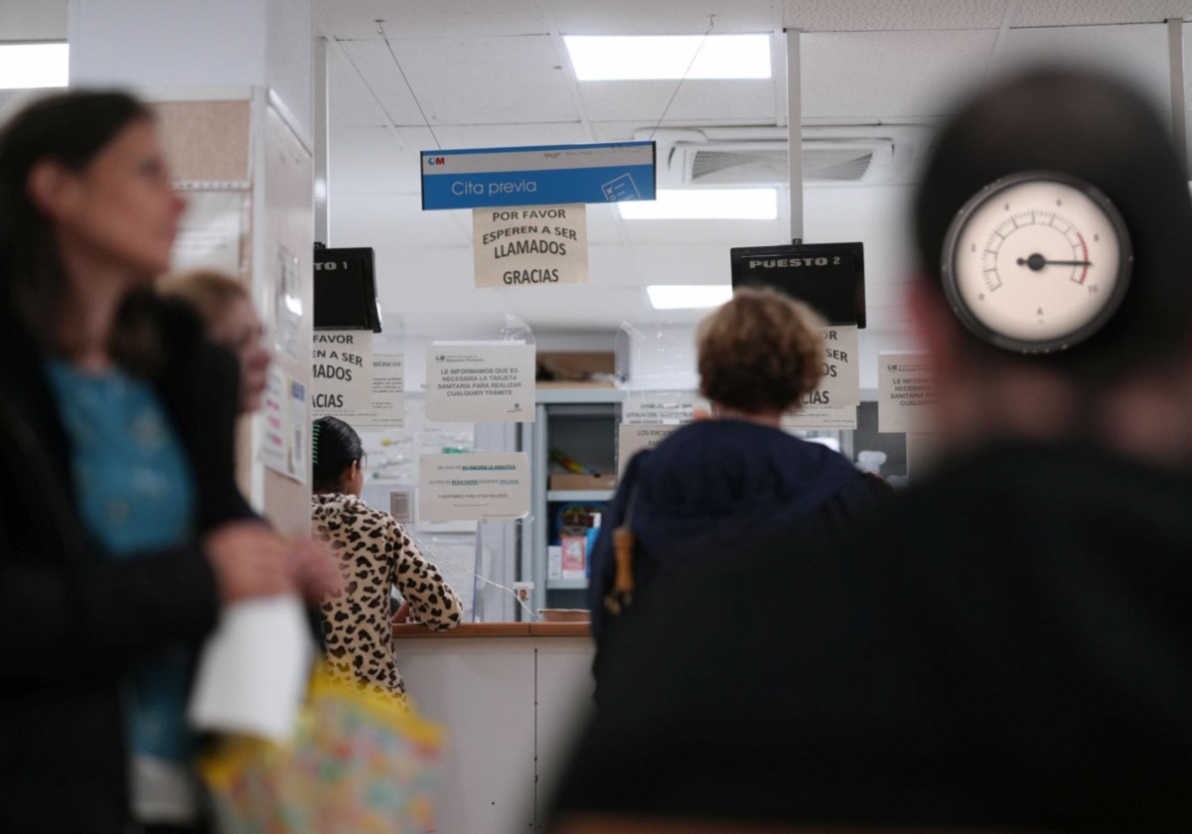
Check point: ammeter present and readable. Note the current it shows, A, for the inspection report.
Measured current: 9 A
